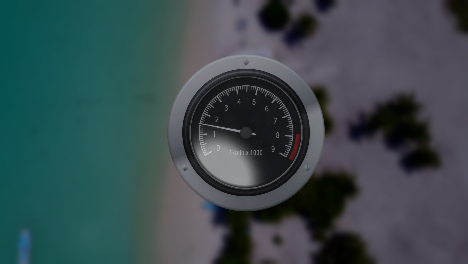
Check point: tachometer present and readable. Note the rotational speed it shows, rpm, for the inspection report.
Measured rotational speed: 1500 rpm
